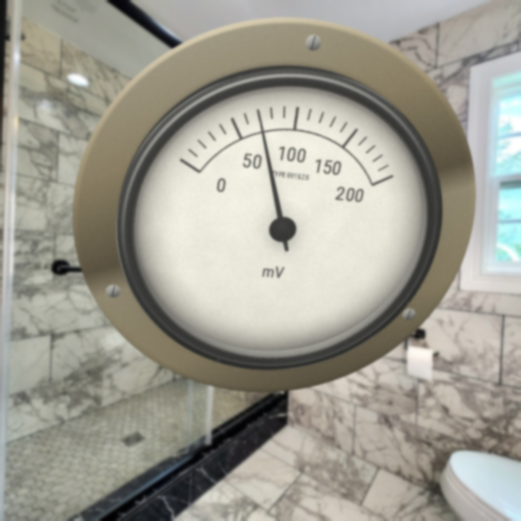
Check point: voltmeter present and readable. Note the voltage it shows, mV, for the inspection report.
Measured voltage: 70 mV
